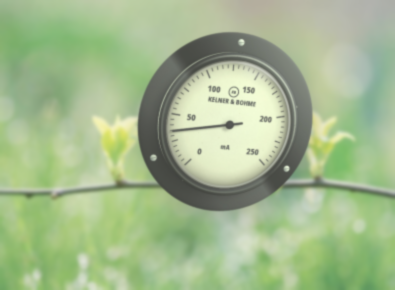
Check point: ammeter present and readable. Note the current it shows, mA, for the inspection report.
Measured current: 35 mA
